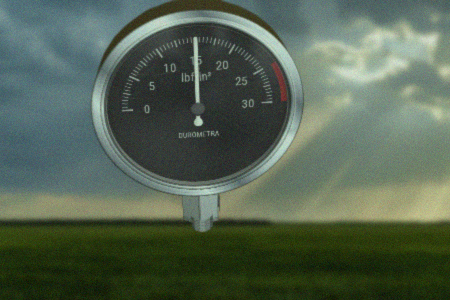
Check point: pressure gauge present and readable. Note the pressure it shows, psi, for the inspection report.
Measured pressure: 15 psi
